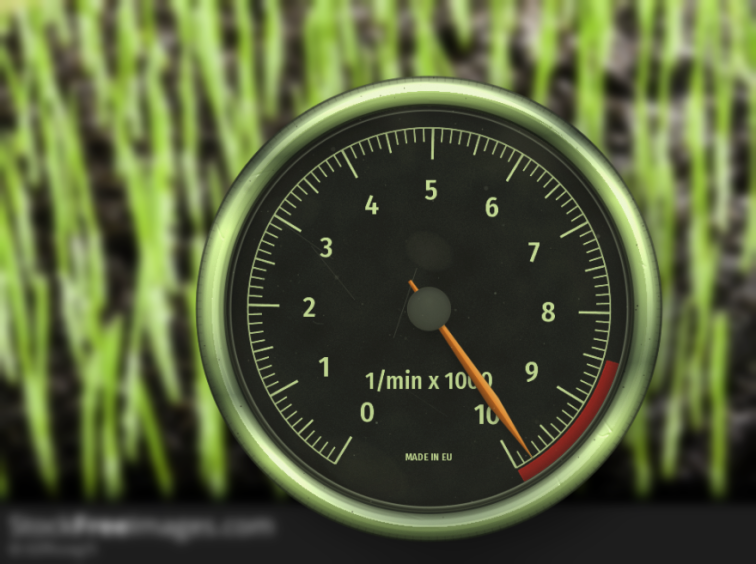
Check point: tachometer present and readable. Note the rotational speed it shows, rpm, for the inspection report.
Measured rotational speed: 9800 rpm
